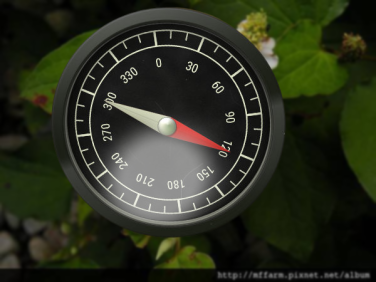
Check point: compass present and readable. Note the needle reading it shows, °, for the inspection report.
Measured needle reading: 120 °
